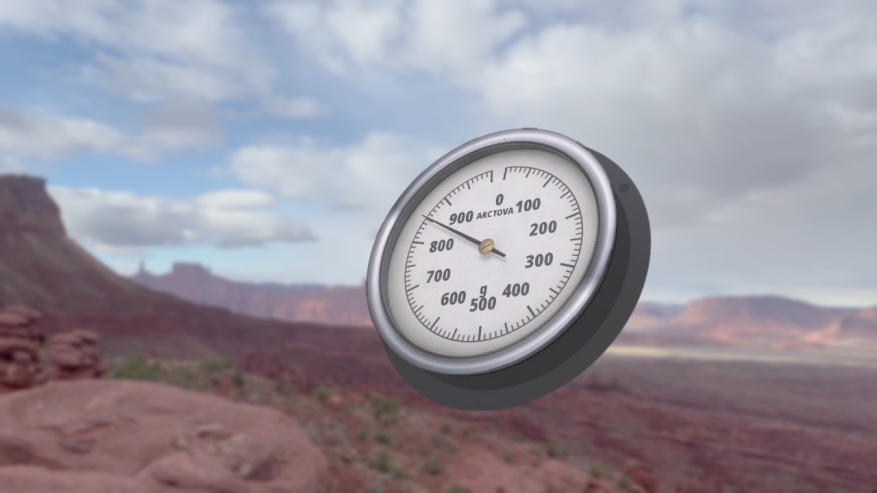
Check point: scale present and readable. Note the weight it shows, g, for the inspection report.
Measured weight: 850 g
